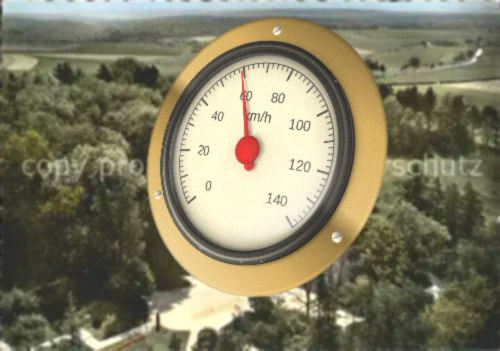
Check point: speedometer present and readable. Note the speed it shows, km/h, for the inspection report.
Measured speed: 60 km/h
